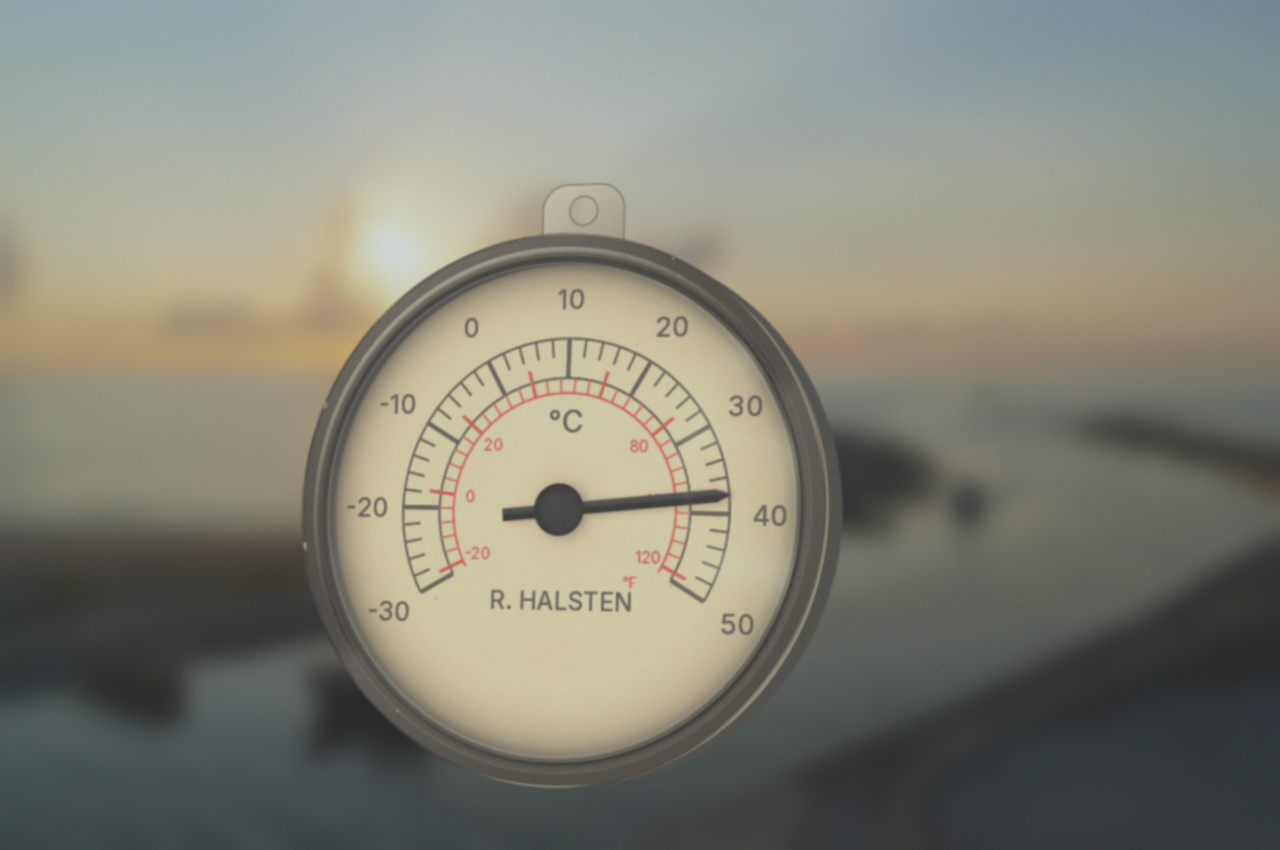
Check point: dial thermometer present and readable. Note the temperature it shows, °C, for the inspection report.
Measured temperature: 38 °C
